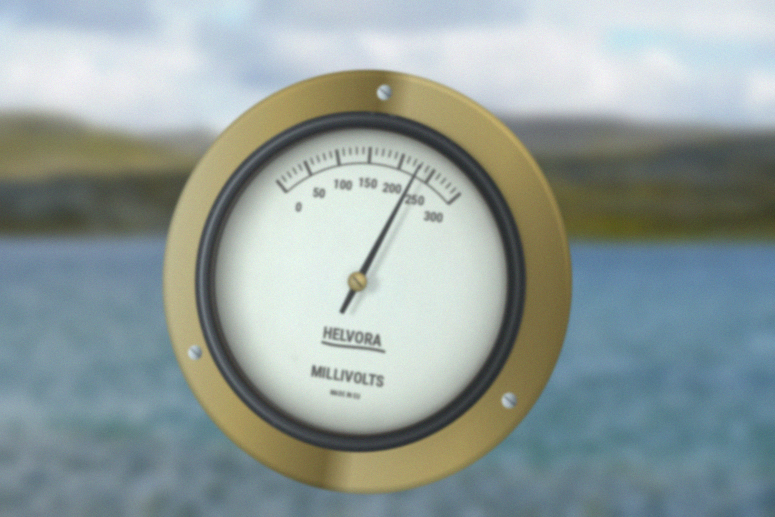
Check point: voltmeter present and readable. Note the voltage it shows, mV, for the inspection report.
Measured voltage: 230 mV
